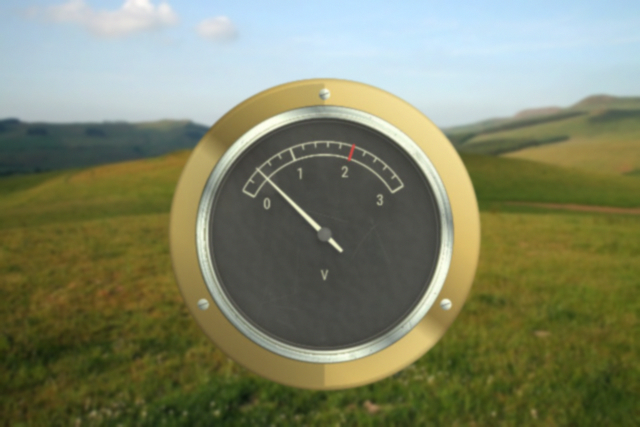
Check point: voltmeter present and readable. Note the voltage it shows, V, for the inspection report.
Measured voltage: 0.4 V
